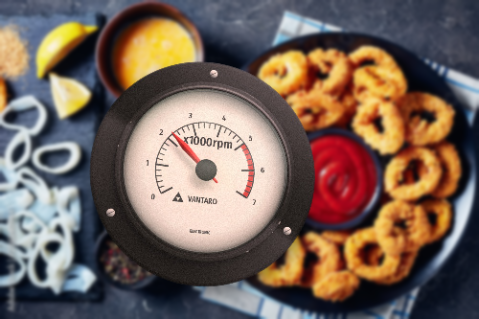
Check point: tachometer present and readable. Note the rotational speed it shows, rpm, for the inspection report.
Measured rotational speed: 2200 rpm
